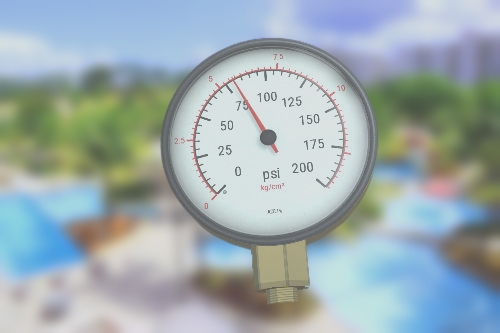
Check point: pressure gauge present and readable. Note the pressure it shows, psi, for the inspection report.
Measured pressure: 80 psi
